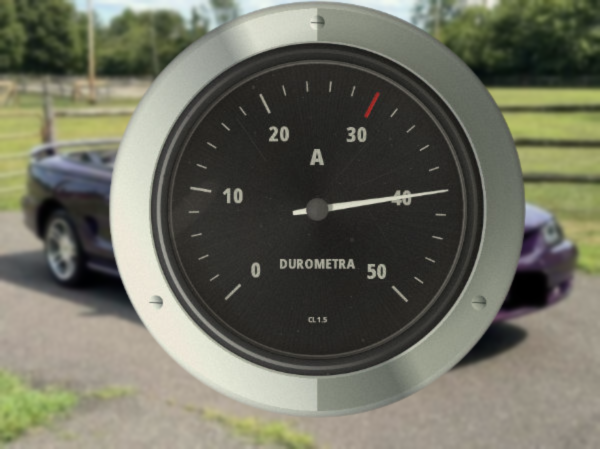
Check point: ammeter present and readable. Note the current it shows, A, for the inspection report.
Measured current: 40 A
